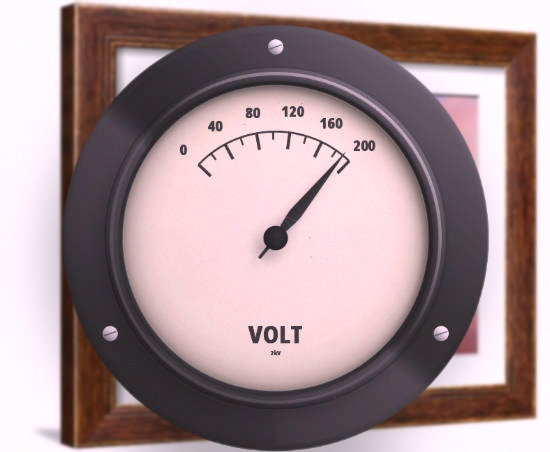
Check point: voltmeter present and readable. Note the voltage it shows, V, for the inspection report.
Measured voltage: 190 V
